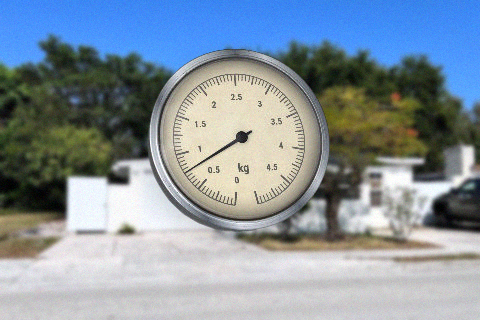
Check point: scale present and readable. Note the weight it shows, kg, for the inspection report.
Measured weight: 0.75 kg
